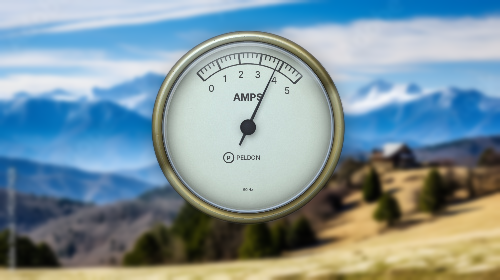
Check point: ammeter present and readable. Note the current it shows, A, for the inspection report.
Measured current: 3.8 A
